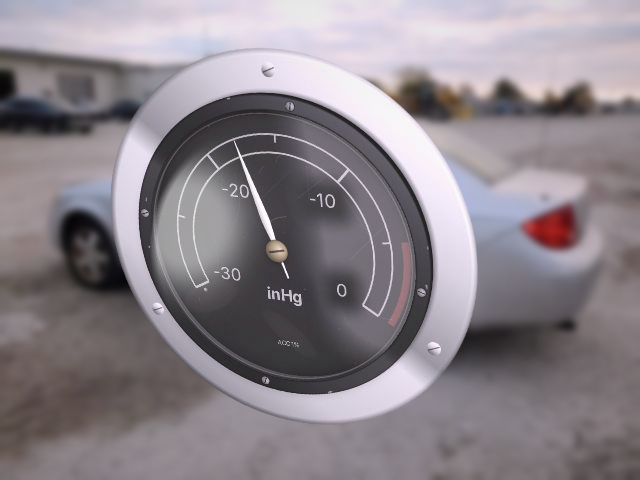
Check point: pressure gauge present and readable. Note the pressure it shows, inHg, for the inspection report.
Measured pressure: -17.5 inHg
